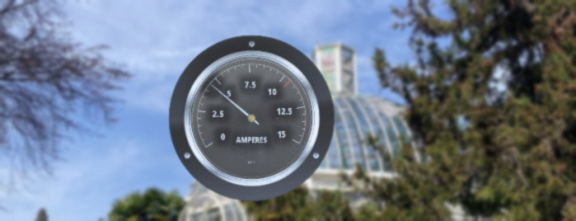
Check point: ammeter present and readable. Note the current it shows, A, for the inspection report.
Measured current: 4.5 A
